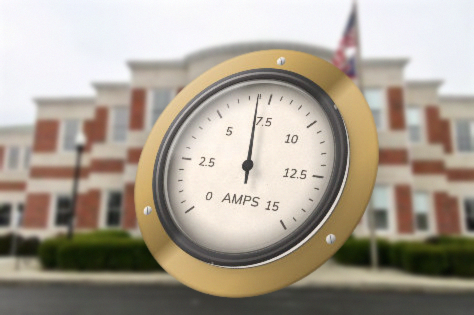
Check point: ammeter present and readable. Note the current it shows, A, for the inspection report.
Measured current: 7 A
